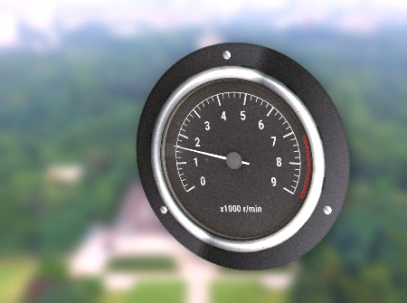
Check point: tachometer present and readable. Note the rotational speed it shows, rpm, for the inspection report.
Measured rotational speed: 1600 rpm
